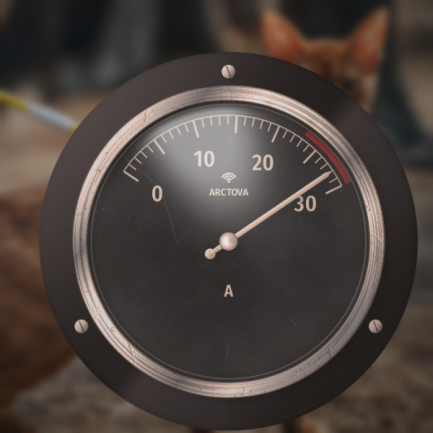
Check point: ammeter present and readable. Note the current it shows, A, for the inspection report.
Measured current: 28 A
